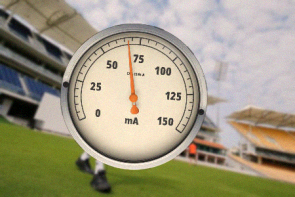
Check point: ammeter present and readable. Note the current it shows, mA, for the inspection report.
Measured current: 67.5 mA
